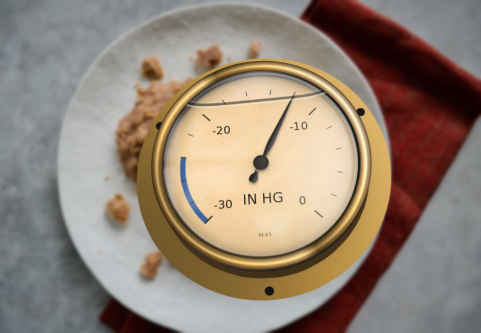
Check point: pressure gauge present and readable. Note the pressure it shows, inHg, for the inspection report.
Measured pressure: -12 inHg
